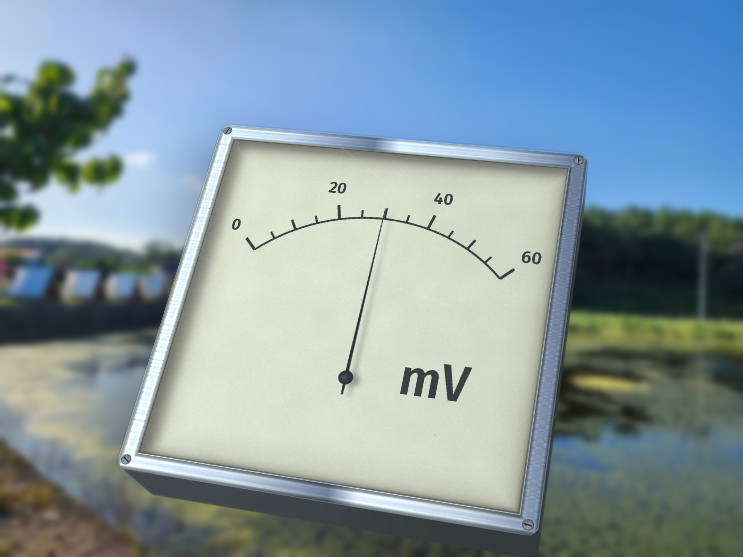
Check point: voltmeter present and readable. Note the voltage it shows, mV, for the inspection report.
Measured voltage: 30 mV
